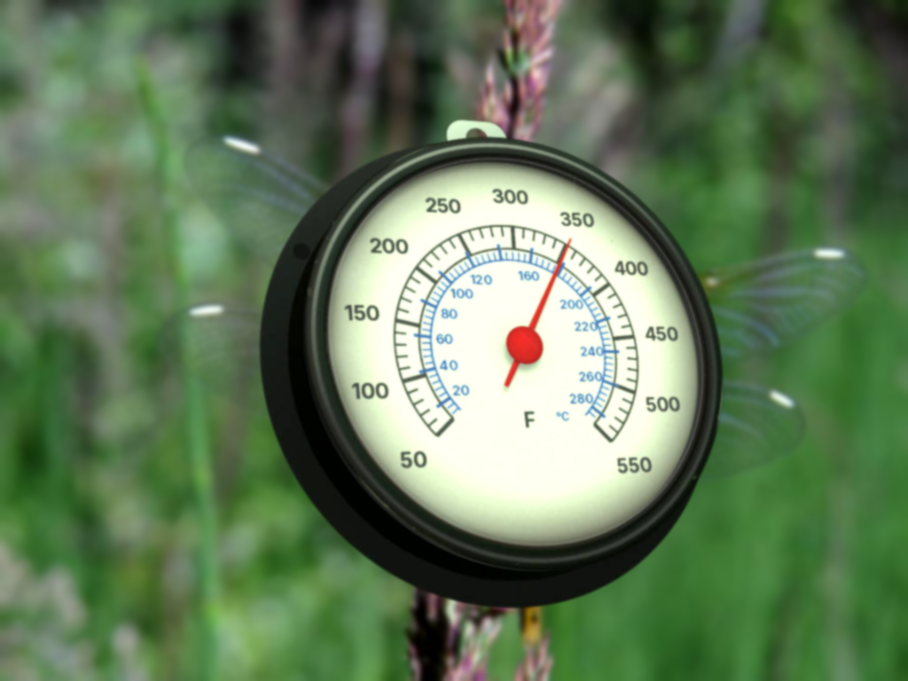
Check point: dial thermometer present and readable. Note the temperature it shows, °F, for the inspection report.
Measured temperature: 350 °F
